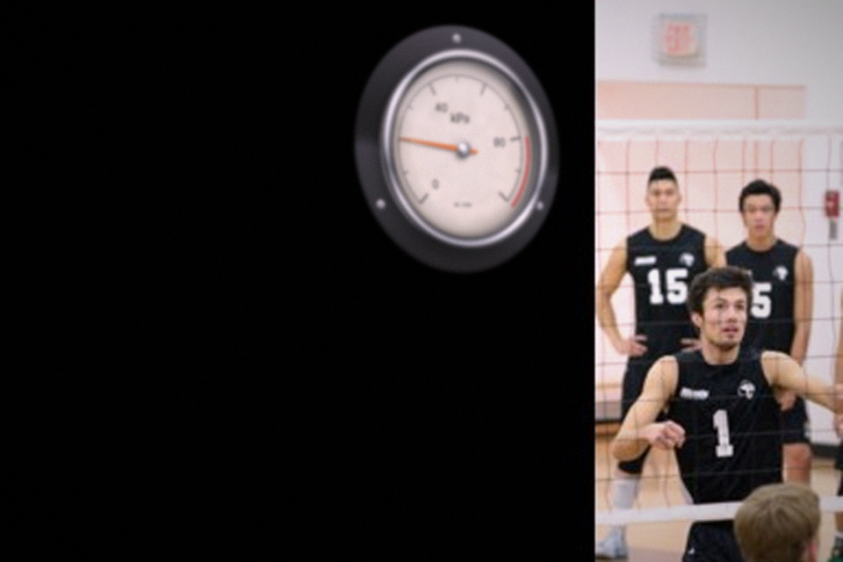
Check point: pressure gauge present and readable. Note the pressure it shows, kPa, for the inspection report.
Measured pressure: 20 kPa
